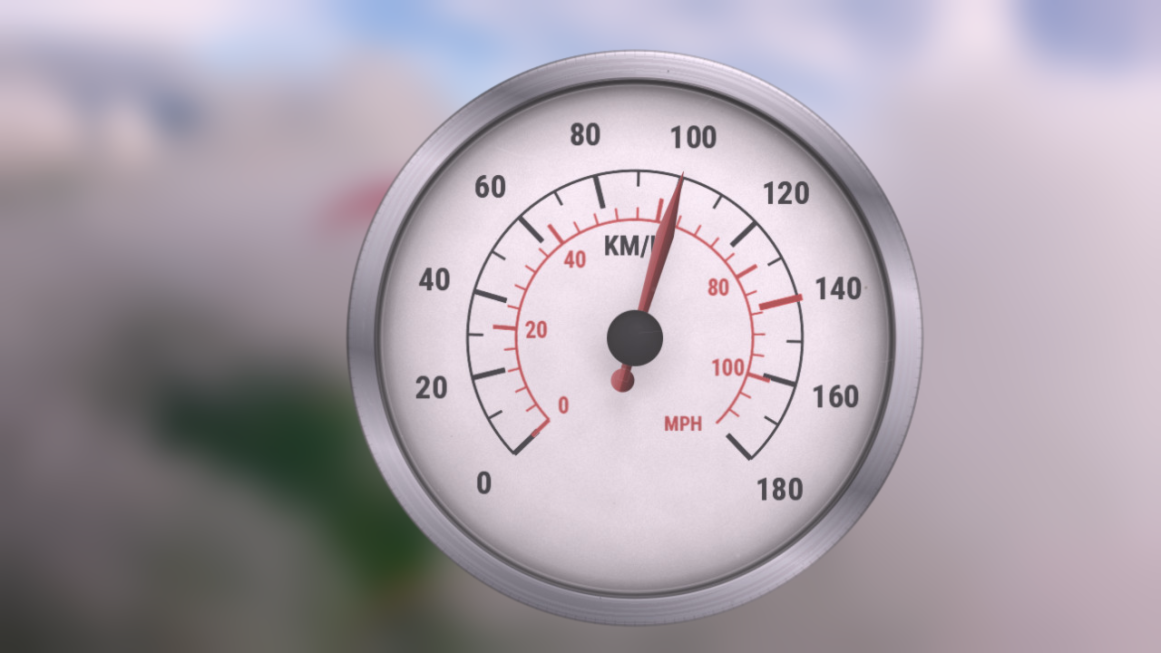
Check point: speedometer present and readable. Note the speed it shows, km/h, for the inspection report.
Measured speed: 100 km/h
